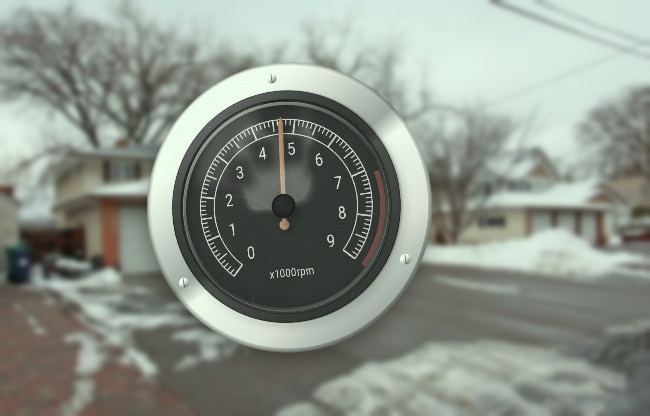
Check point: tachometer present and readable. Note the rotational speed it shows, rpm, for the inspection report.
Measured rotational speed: 4700 rpm
